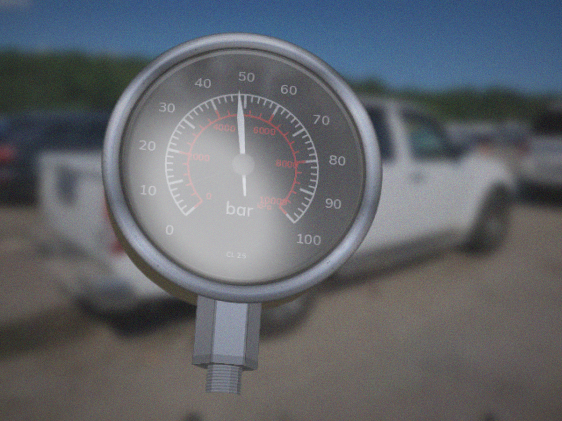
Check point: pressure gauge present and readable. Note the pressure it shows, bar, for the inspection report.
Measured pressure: 48 bar
